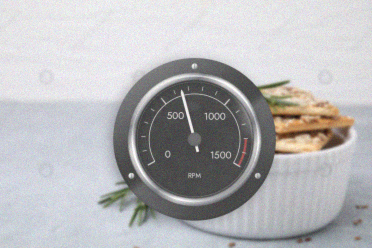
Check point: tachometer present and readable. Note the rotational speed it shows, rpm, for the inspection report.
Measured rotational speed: 650 rpm
